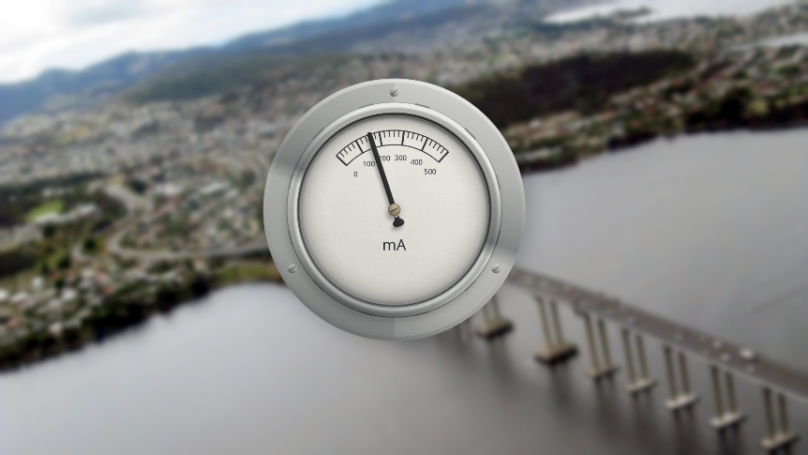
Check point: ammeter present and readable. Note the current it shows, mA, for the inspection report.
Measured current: 160 mA
